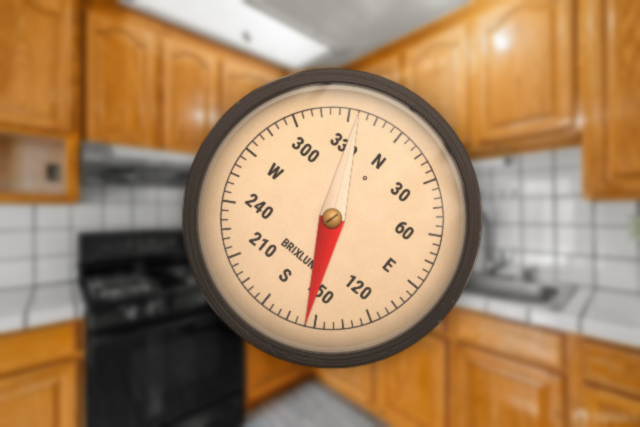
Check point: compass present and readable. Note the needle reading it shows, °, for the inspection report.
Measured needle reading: 155 °
